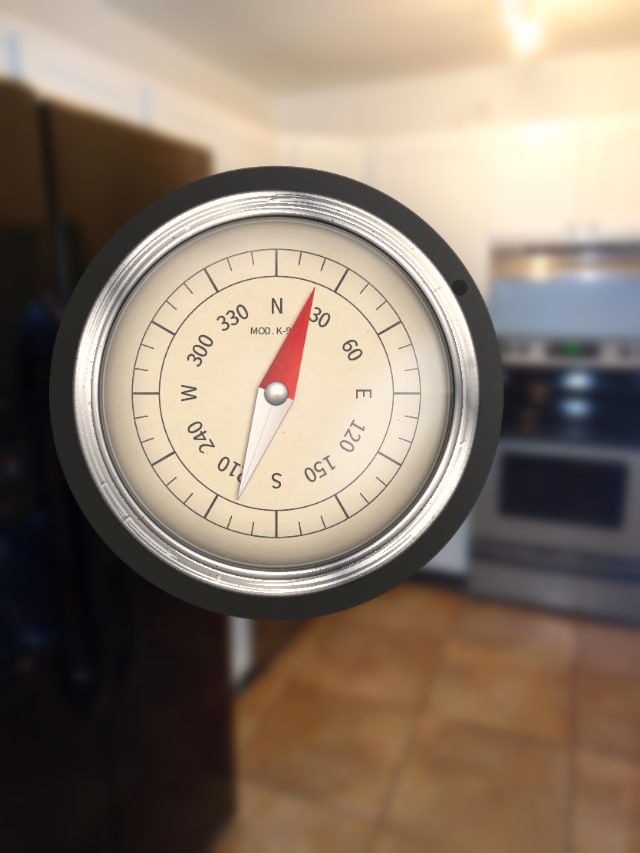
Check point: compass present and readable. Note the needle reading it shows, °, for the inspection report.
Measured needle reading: 20 °
